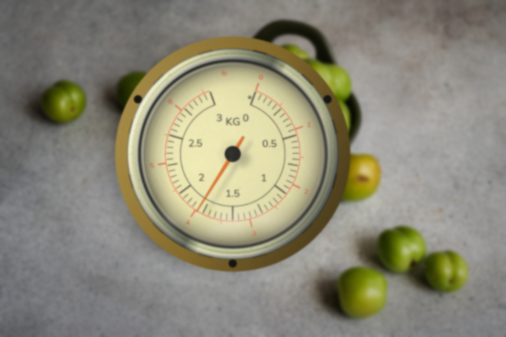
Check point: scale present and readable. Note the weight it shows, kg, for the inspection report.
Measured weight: 1.8 kg
